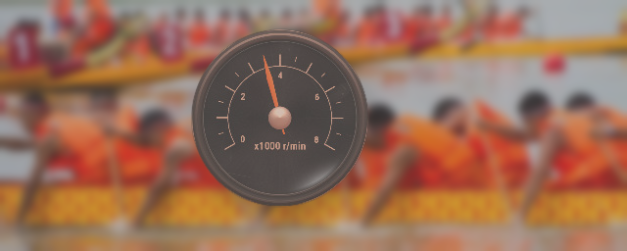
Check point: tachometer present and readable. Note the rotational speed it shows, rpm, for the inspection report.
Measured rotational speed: 3500 rpm
